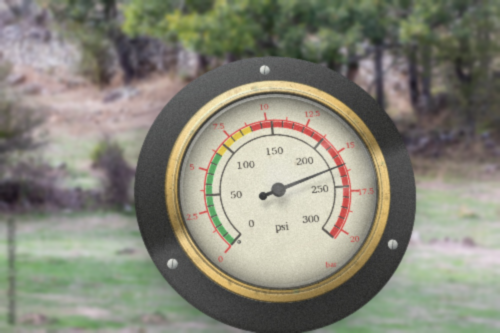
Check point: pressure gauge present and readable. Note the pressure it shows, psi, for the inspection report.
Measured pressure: 230 psi
